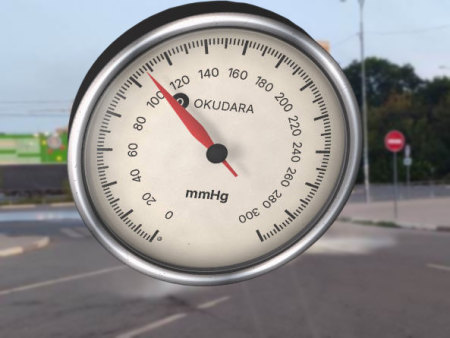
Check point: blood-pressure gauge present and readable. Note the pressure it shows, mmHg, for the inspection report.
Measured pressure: 108 mmHg
